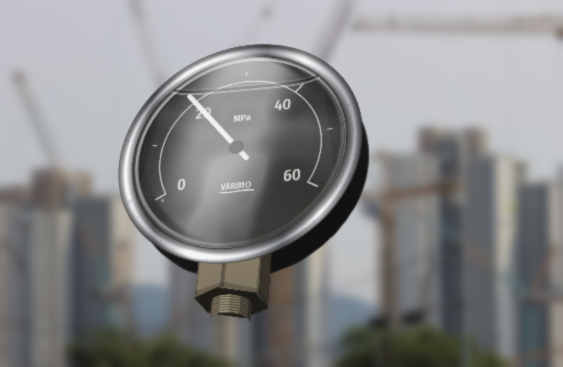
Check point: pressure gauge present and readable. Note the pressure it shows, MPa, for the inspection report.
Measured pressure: 20 MPa
